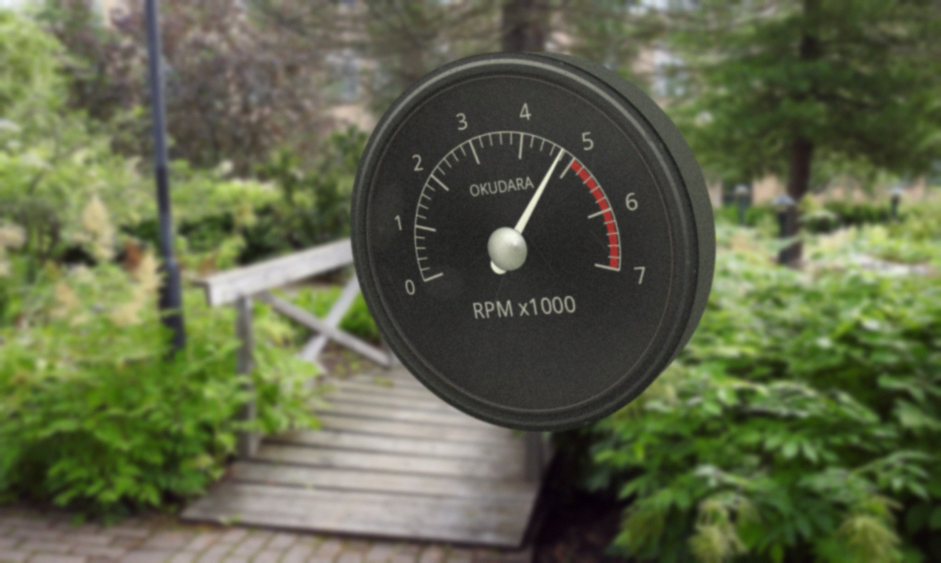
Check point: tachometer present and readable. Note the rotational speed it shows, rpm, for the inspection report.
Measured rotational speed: 4800 rpm
